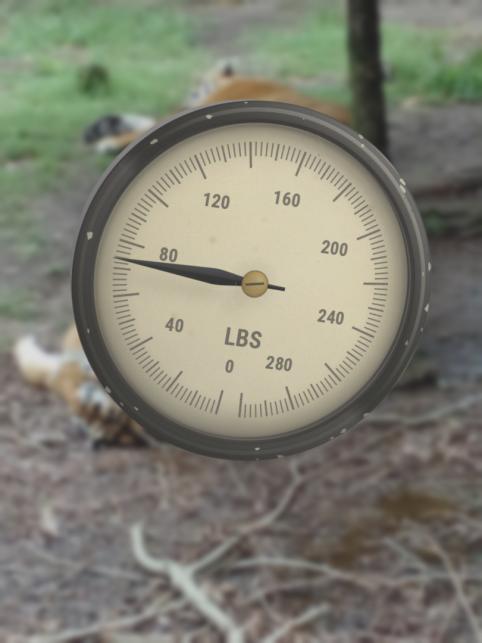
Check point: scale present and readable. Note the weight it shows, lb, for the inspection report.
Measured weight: 74 lb
